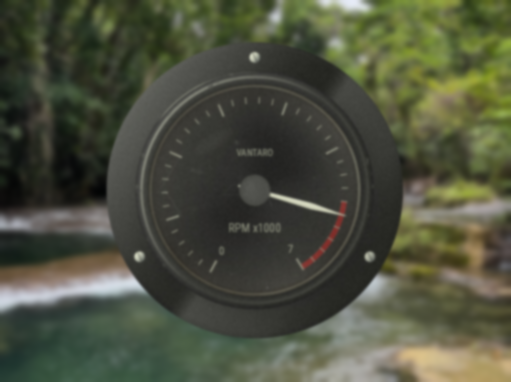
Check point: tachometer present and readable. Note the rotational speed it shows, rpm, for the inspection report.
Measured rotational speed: 6000 rpm
